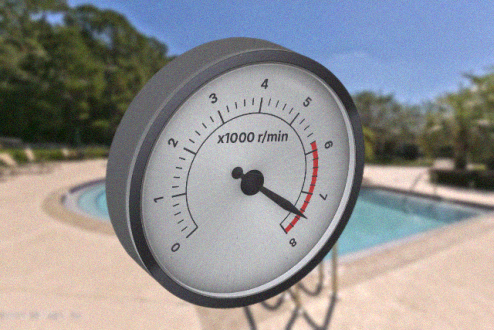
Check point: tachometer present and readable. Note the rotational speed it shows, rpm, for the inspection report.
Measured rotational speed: 7500 rpm
